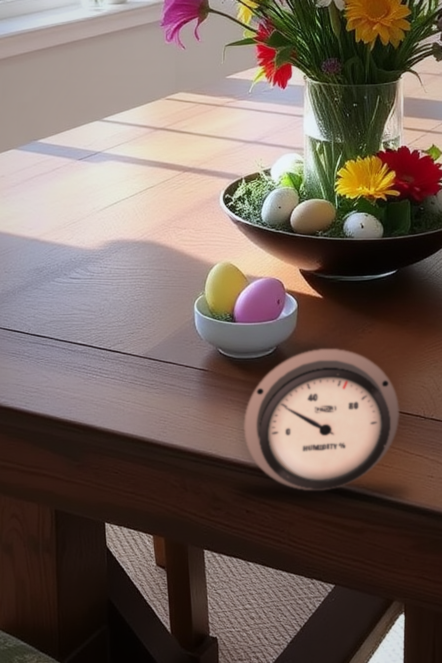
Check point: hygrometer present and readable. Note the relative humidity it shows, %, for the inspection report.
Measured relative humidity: 20 %
